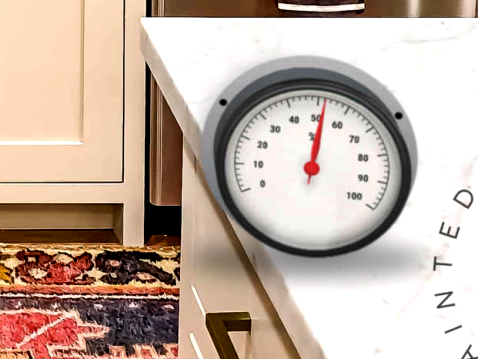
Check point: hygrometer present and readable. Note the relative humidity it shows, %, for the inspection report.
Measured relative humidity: 52 %
